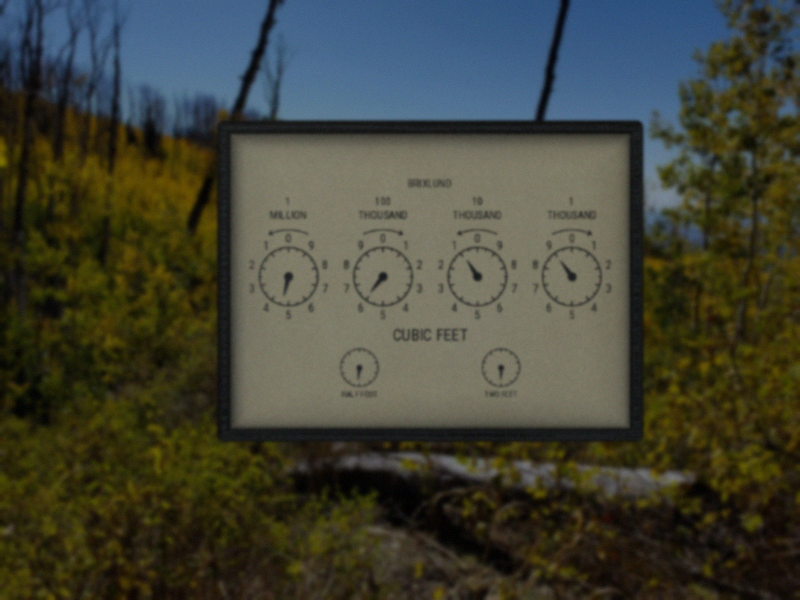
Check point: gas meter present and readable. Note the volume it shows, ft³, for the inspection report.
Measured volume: 460900 ft³
